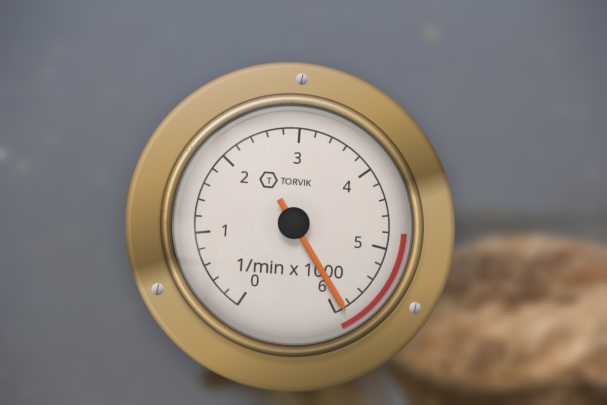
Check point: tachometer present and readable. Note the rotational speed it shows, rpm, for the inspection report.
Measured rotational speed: 5900 rpm
